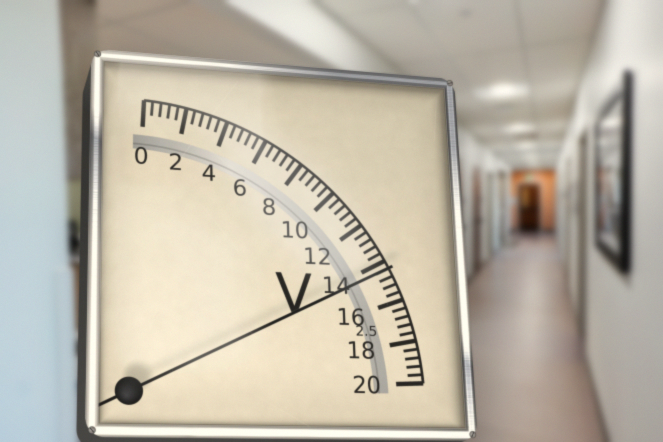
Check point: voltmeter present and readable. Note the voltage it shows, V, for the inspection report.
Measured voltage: 14.4 V
